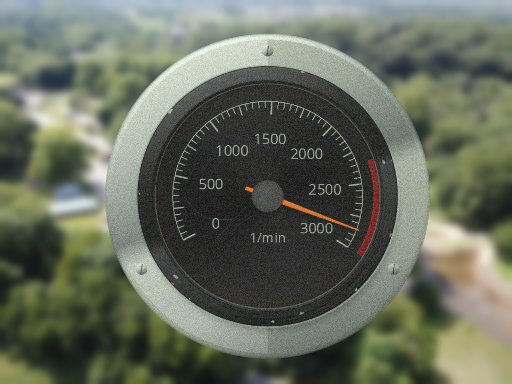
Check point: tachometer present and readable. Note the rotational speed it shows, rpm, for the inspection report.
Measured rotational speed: 2850 rpm
